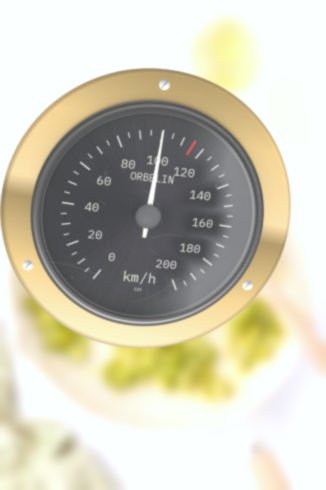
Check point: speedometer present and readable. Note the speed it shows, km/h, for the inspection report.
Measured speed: 100 km/h
